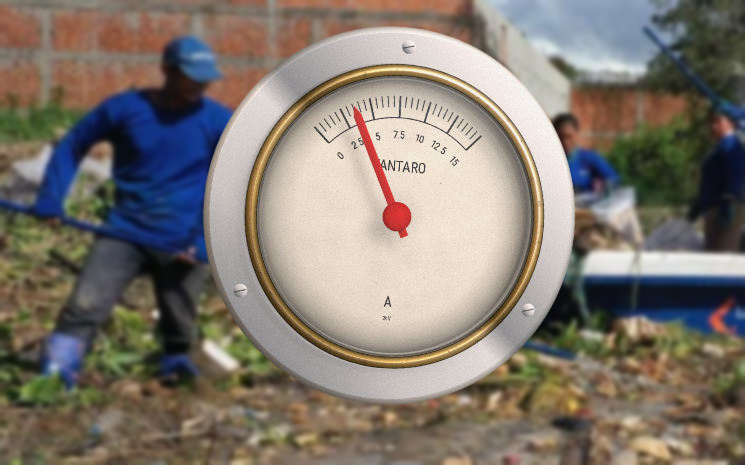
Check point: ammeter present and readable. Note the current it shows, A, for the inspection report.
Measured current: 3.5 A
